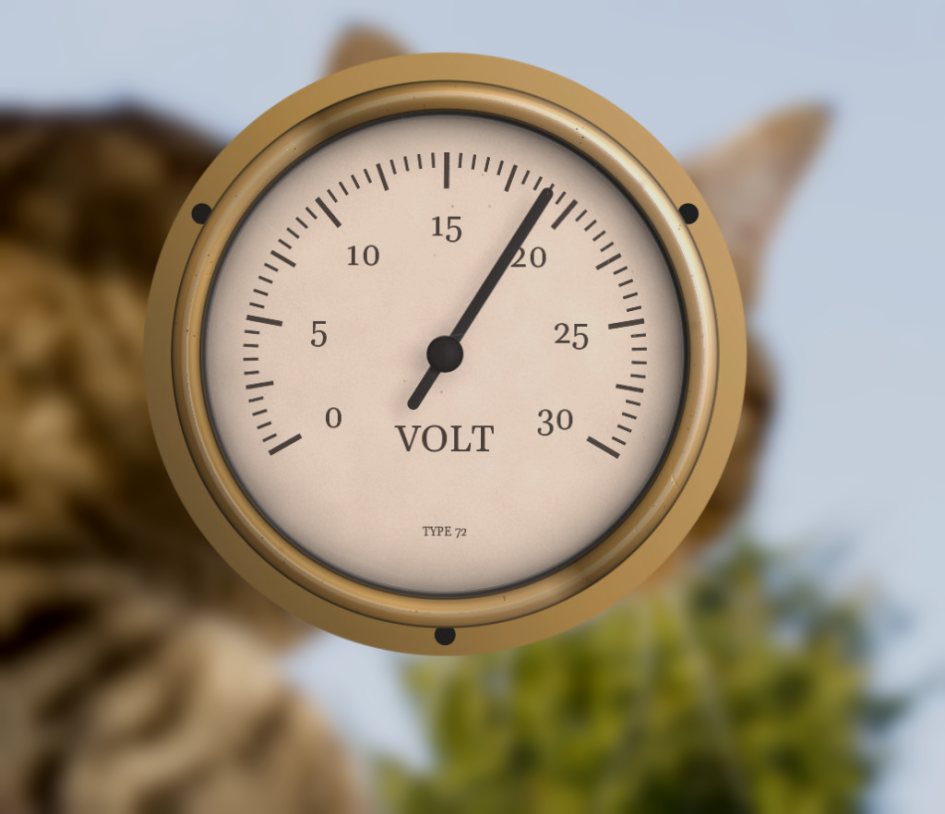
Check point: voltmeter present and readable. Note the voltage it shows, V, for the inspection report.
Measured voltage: 19 V
